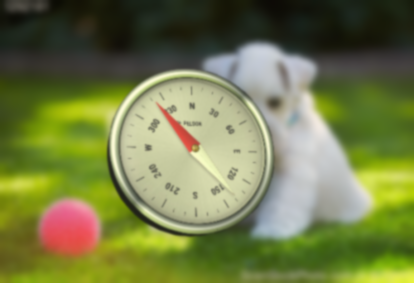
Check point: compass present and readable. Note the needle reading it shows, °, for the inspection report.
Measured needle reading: 320 °
